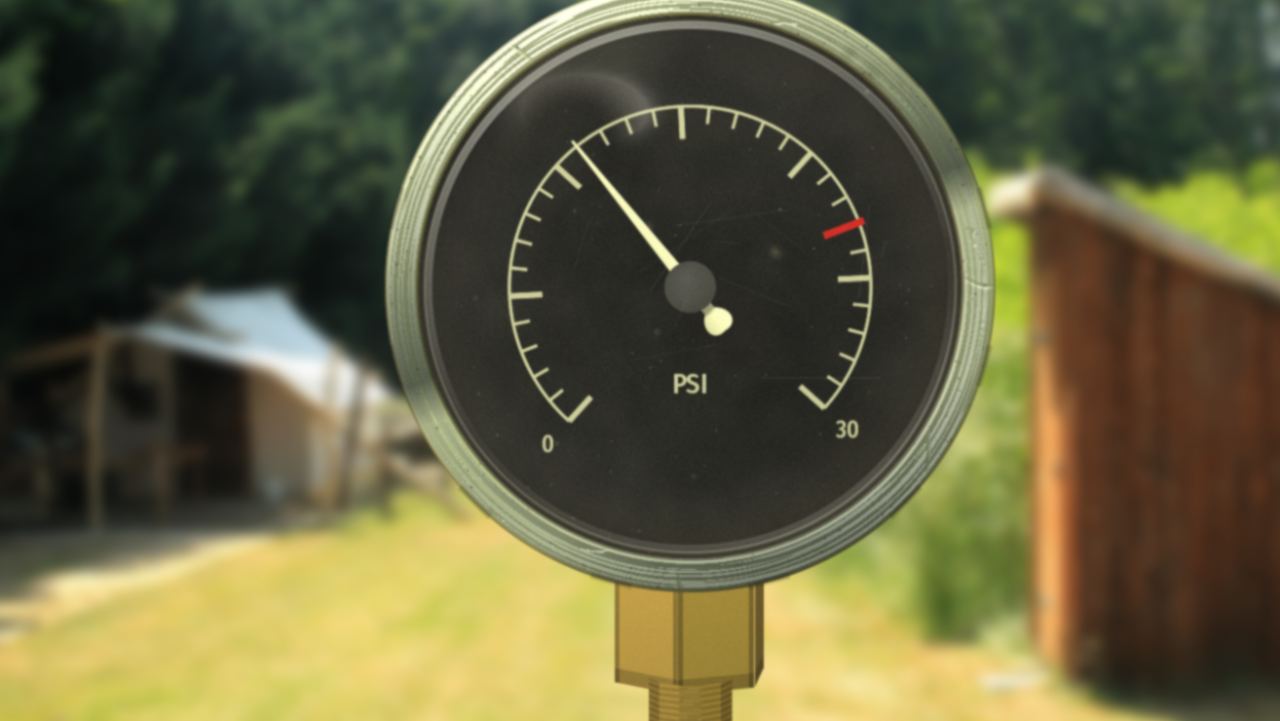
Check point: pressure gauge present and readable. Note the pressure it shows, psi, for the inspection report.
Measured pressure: 11 psi
